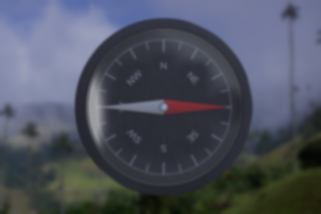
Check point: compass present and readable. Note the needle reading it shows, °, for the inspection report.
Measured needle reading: 90 °
